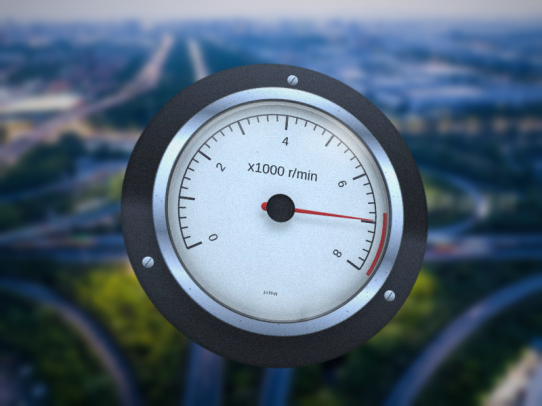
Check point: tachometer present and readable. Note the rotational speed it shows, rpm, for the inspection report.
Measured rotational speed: 7000 rpm
